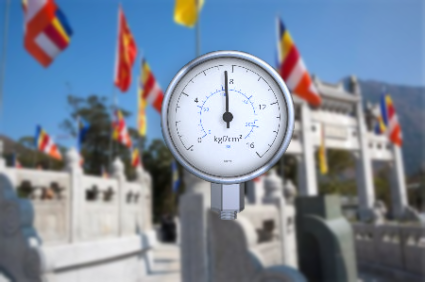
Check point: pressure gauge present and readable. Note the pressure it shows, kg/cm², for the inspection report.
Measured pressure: 7.5 kg/cm²
